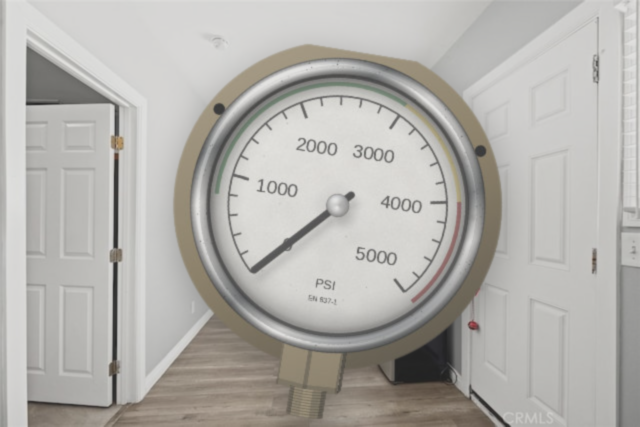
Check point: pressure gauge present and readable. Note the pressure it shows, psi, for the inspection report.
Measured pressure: 0 psi
